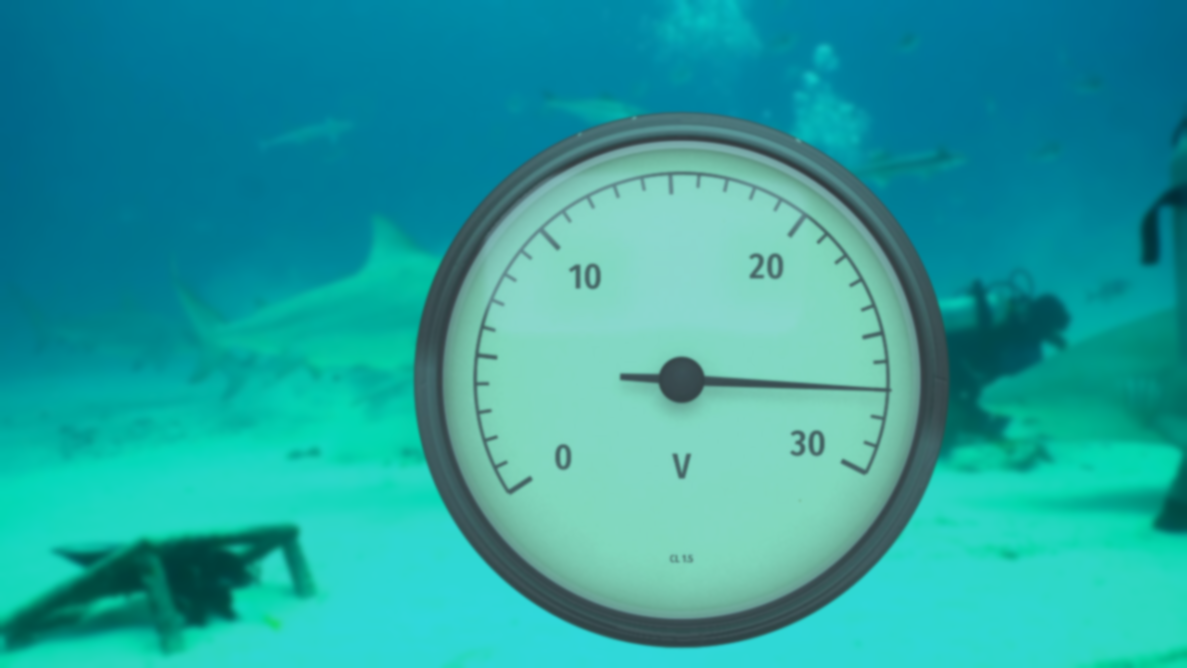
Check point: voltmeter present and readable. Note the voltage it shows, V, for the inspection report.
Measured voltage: 27 V
